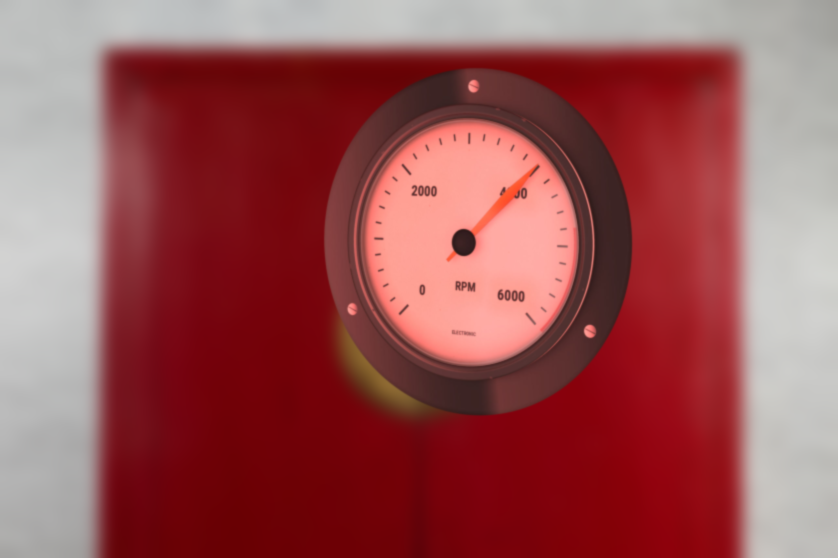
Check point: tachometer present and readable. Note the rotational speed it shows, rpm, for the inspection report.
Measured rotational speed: 4000 rpm
